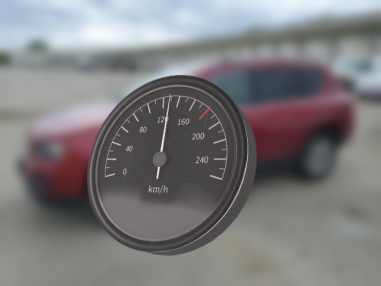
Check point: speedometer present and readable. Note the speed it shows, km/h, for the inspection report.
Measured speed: 130 km/h
